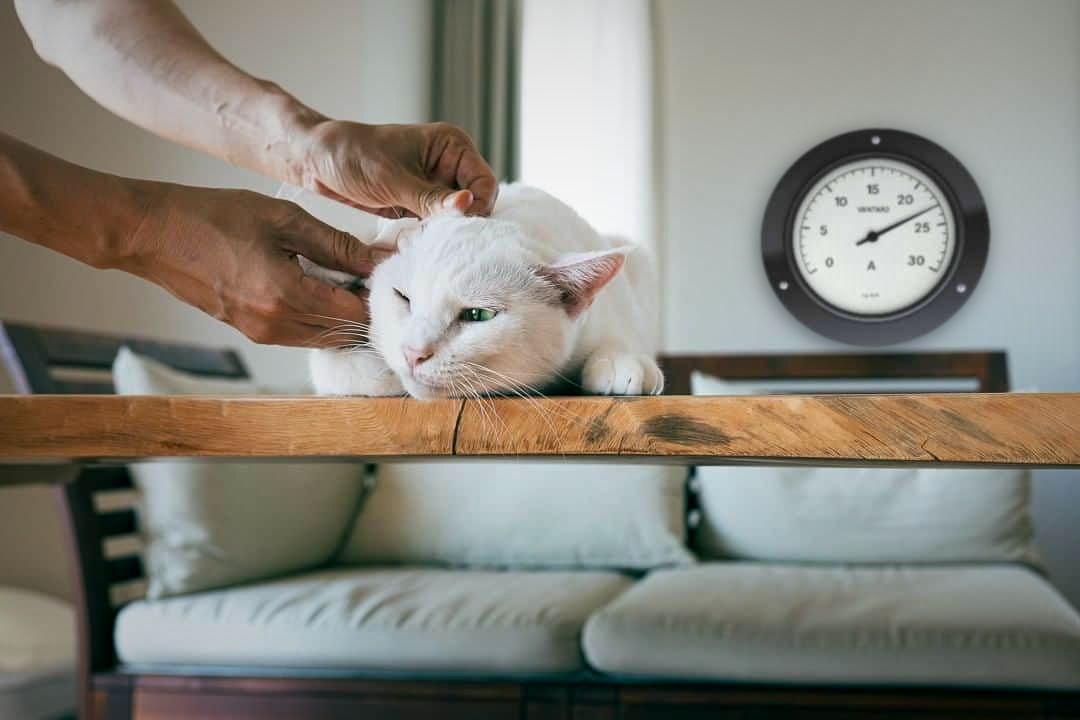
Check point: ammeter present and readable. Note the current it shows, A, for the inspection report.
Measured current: 23 A
